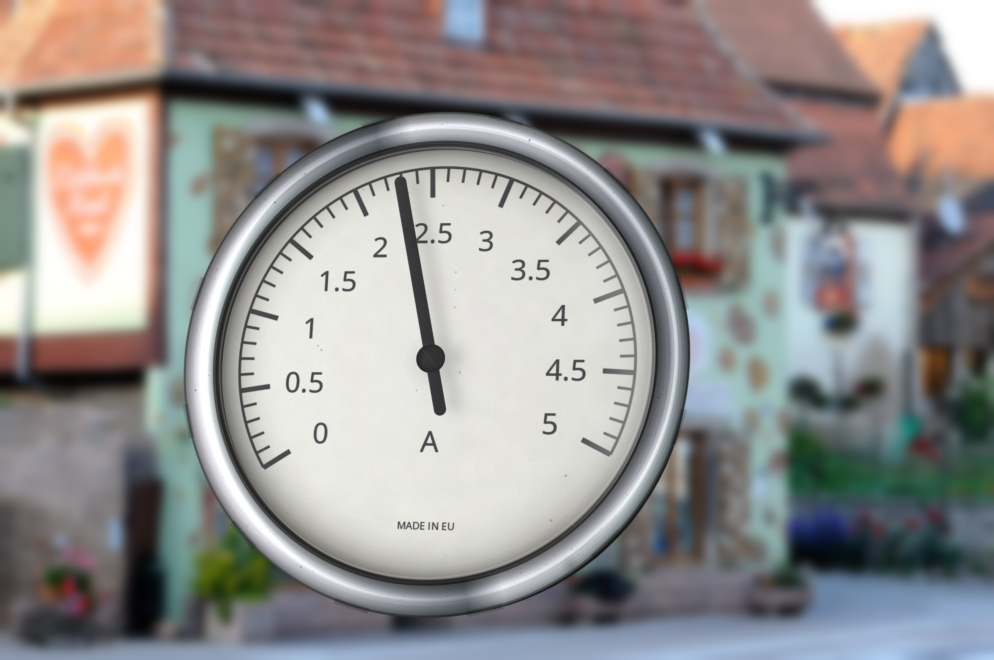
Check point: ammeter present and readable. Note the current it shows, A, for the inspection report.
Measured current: 2.3 A
